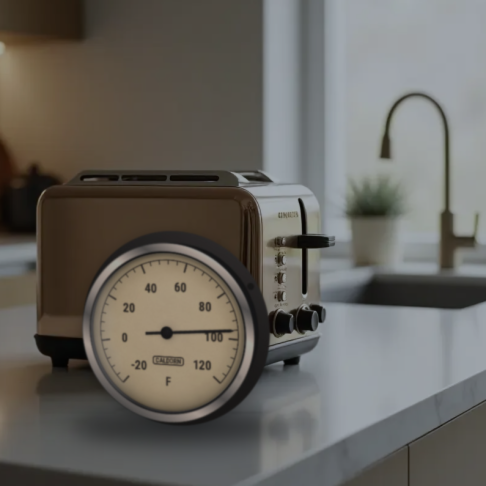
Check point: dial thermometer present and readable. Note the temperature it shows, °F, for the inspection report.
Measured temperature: 96 °F
